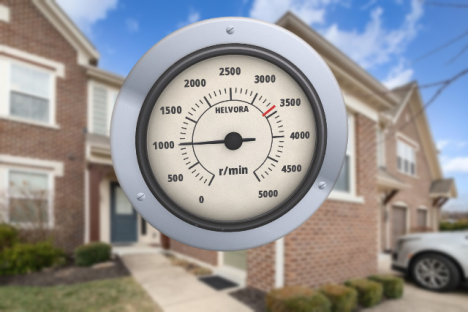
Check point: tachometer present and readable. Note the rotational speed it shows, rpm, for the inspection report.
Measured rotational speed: 1000 rpm
